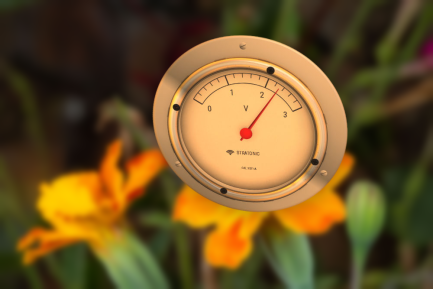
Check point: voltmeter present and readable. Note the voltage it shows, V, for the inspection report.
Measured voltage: 2.3 V
